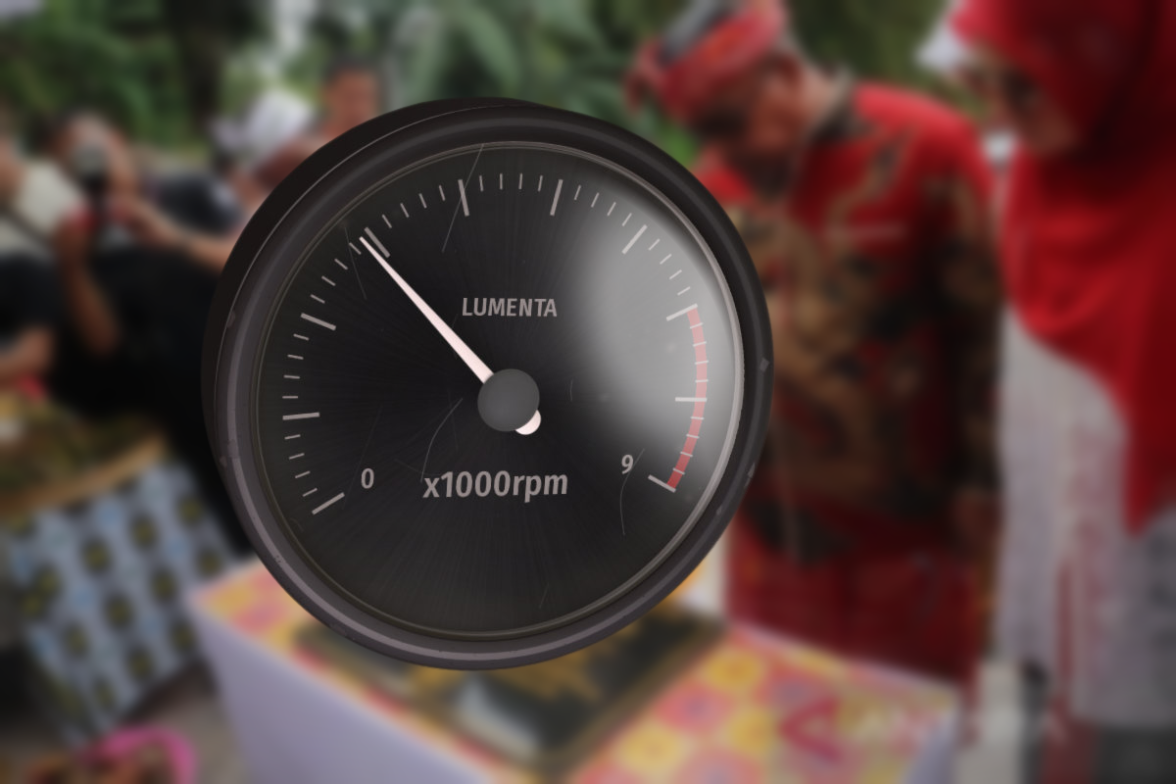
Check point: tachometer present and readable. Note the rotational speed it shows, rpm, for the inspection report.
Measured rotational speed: 2900 rpm
